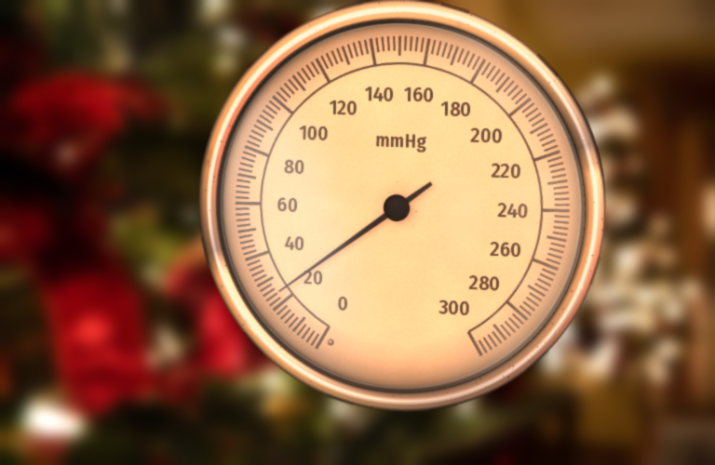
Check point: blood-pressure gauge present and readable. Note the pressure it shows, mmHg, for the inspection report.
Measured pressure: 24 mmHg
